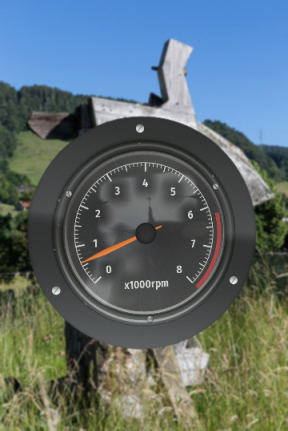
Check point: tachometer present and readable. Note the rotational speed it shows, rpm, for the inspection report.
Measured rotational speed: 600 rpm
